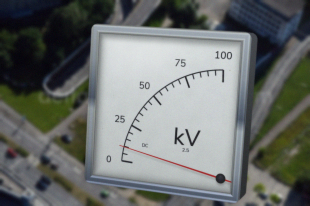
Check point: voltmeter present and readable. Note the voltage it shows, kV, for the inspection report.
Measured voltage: 10 kV
